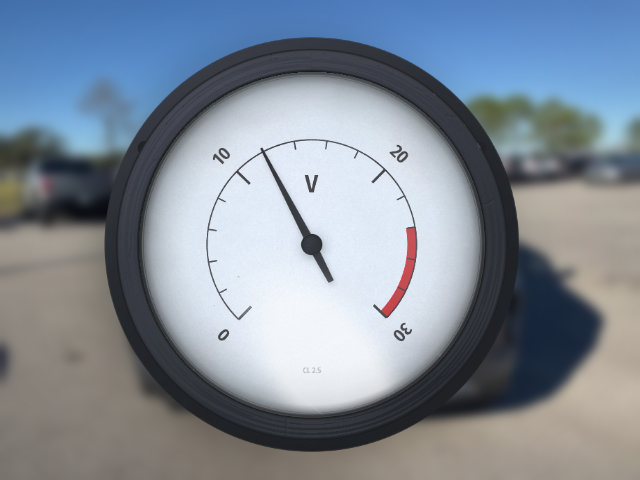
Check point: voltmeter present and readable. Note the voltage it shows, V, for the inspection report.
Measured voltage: 12 V
